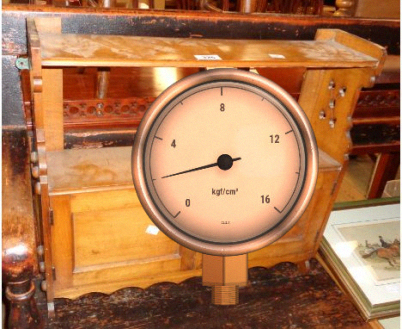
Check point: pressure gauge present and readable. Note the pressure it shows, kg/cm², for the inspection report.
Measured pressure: 2 kg/cm²
